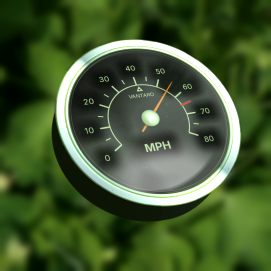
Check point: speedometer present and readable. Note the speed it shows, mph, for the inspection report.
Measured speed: 55 mph
